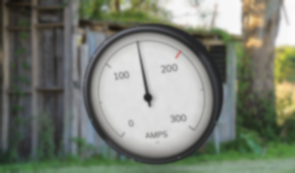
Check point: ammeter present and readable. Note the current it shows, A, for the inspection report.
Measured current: 150 A
